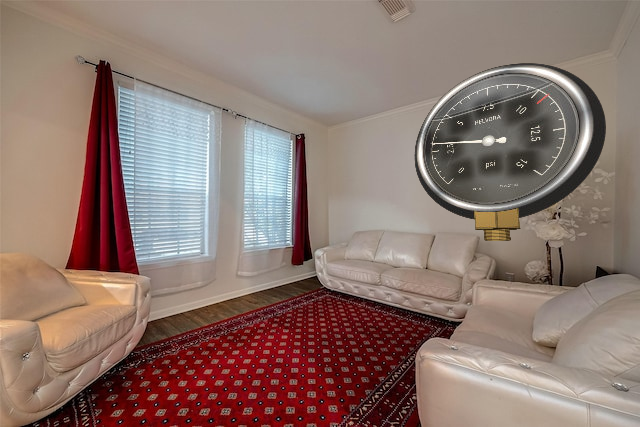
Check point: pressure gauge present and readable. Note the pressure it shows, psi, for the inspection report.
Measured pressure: 3 psi
